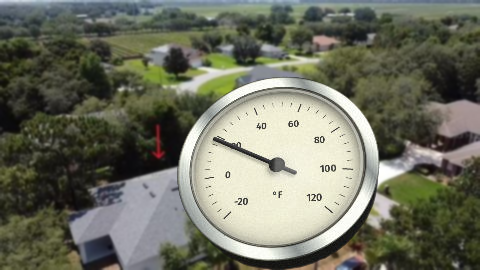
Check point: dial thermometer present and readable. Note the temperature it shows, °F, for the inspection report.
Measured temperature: 18 °F
